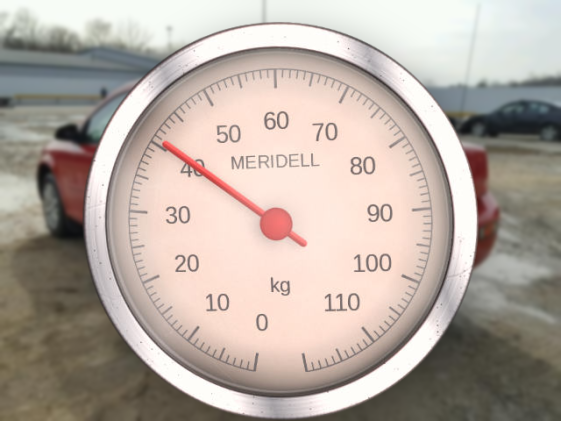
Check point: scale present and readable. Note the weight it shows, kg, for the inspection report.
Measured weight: 41 kg
